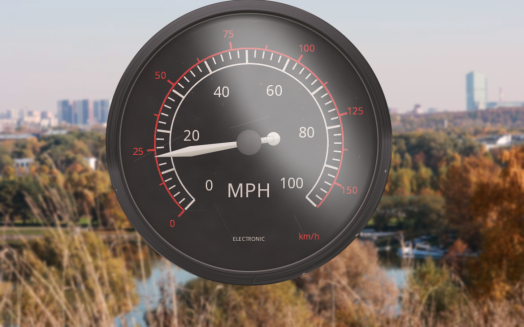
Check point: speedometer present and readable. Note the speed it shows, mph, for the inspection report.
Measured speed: 14 mph
